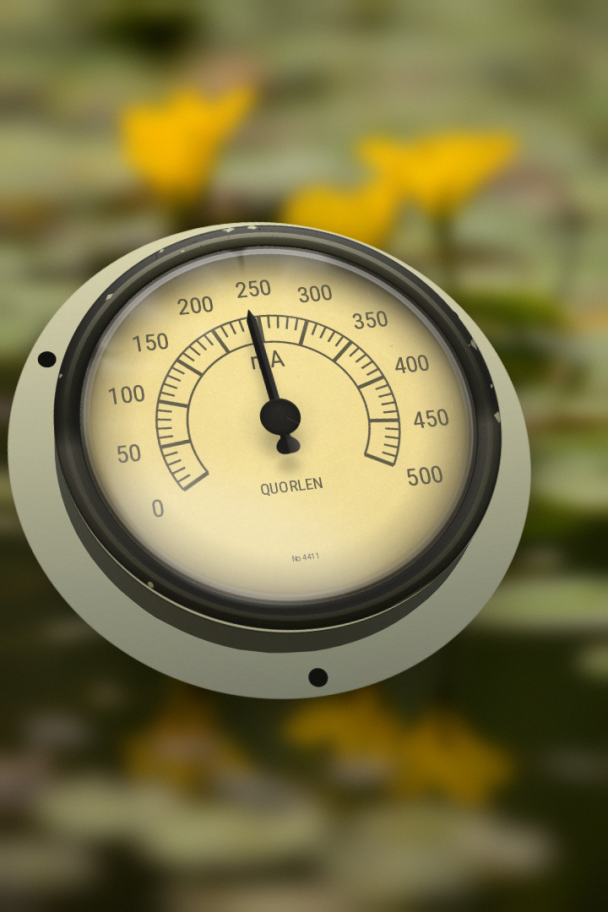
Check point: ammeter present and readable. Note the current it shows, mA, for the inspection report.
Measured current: 240 mA
